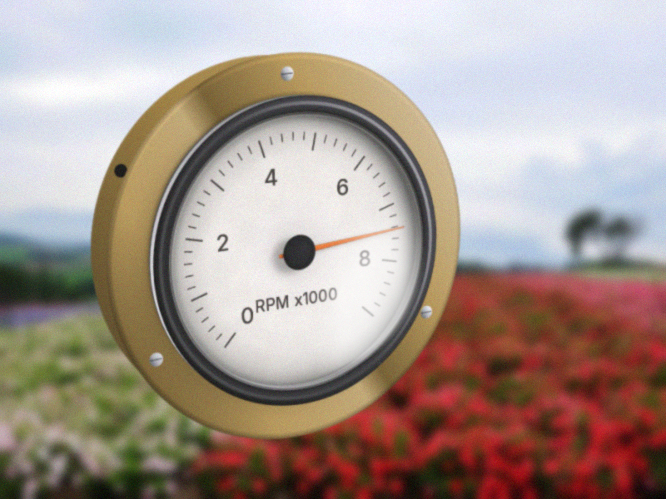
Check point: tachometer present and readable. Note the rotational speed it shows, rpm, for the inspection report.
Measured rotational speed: 7400 rpm
